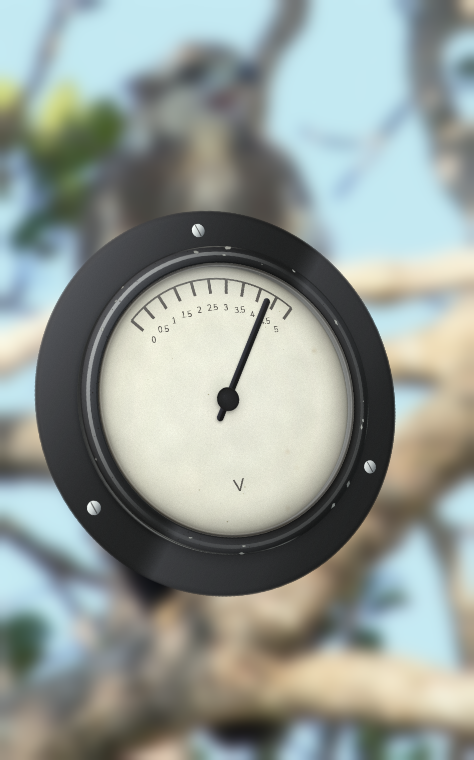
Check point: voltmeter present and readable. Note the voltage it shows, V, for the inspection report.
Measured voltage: 4.25 V
